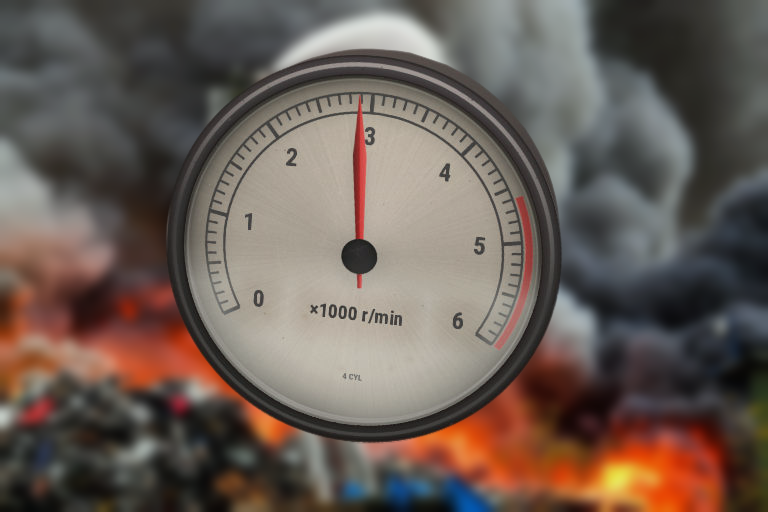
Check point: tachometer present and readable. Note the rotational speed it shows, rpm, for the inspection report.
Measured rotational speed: 2900 rpm
